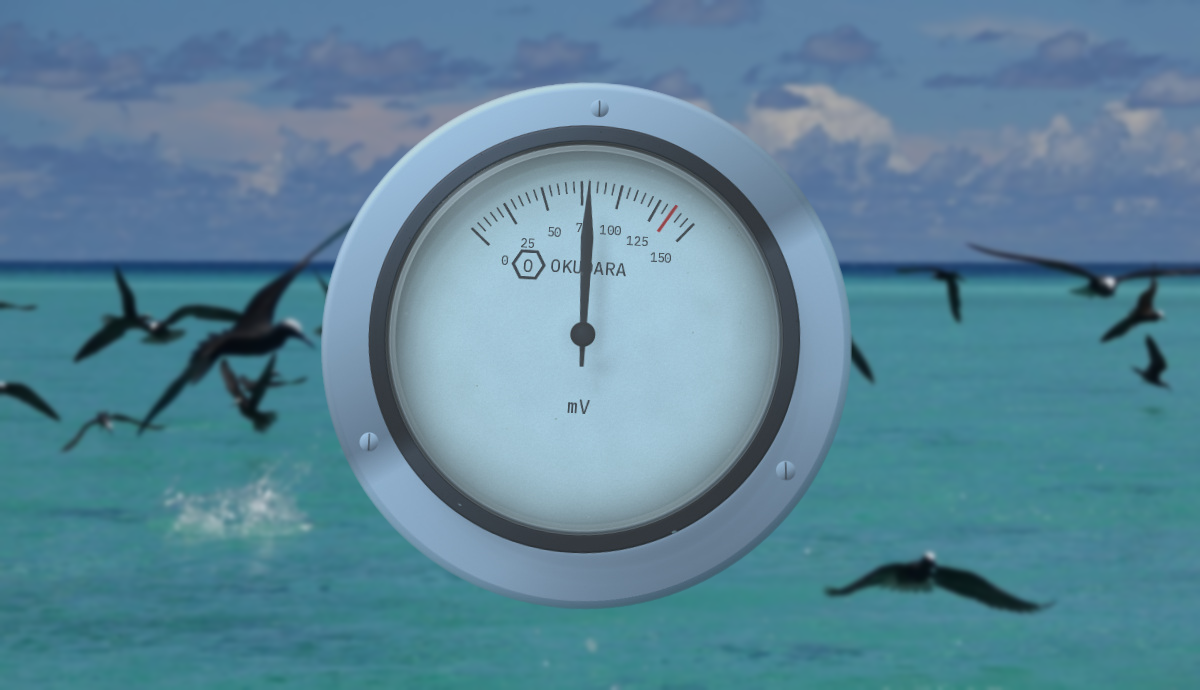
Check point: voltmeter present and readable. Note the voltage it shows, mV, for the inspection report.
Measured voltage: 80 mV
